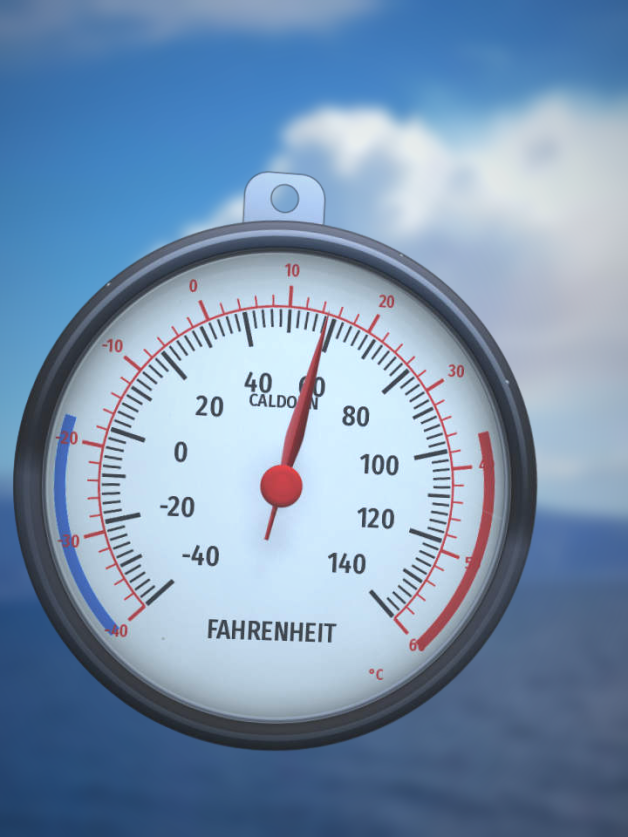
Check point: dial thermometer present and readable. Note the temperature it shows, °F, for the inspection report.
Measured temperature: 58 °F
